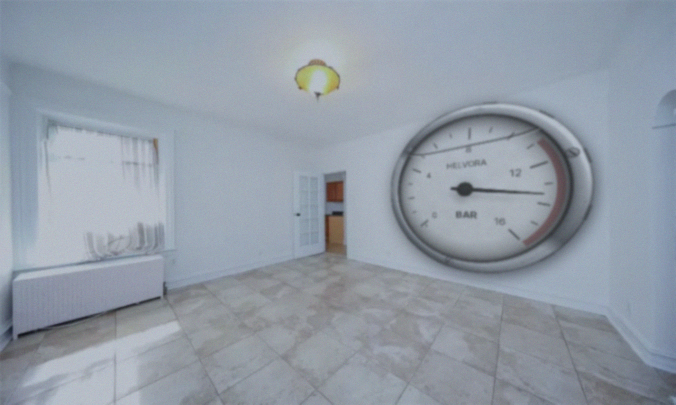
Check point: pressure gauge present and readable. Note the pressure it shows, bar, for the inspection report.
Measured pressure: 13.5 bar
